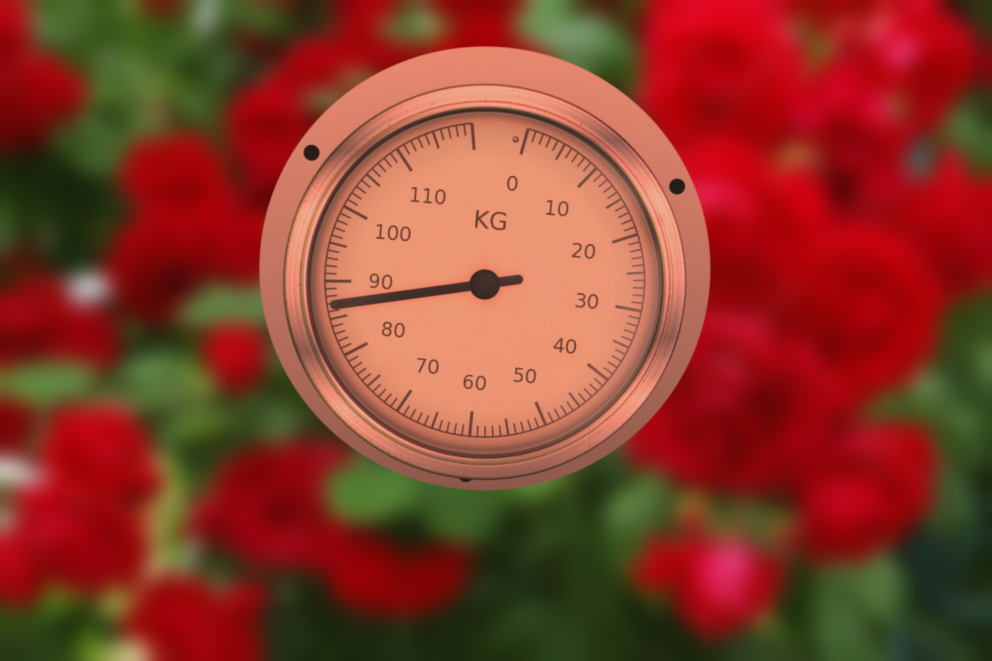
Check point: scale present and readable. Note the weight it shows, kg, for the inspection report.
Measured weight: 87 kg
